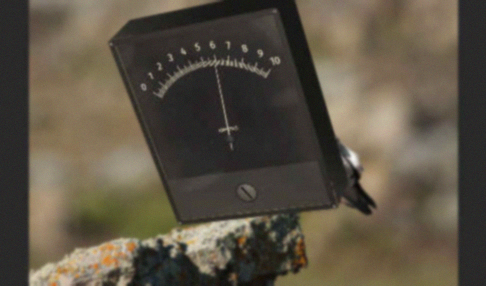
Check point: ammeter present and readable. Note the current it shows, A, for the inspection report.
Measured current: 6 A
